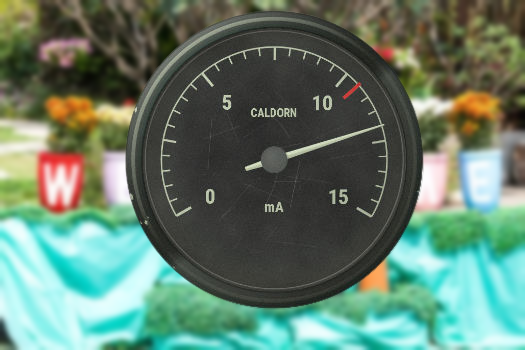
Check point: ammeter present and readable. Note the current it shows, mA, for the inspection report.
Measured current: 12 mA
